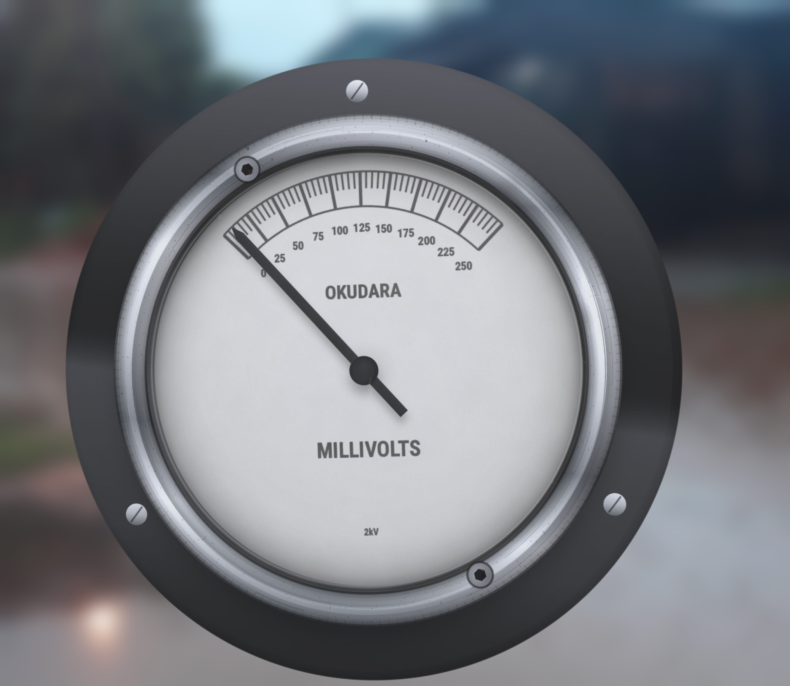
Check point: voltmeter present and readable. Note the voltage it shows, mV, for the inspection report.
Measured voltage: 10 mV
